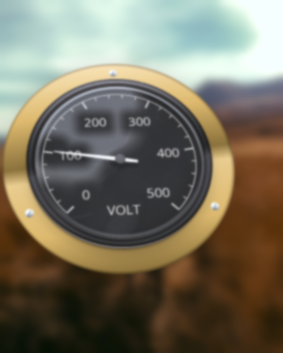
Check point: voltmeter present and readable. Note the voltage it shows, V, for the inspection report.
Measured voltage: 100 V
